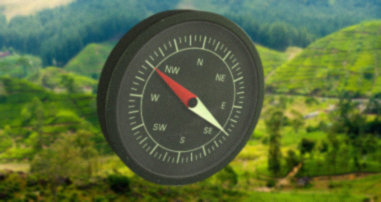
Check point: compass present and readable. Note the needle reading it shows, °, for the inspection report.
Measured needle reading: 300 °
